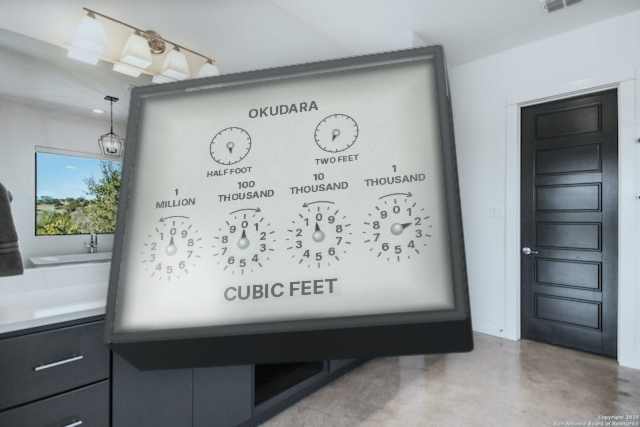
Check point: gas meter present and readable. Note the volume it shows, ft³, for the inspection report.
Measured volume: 200 ft³
